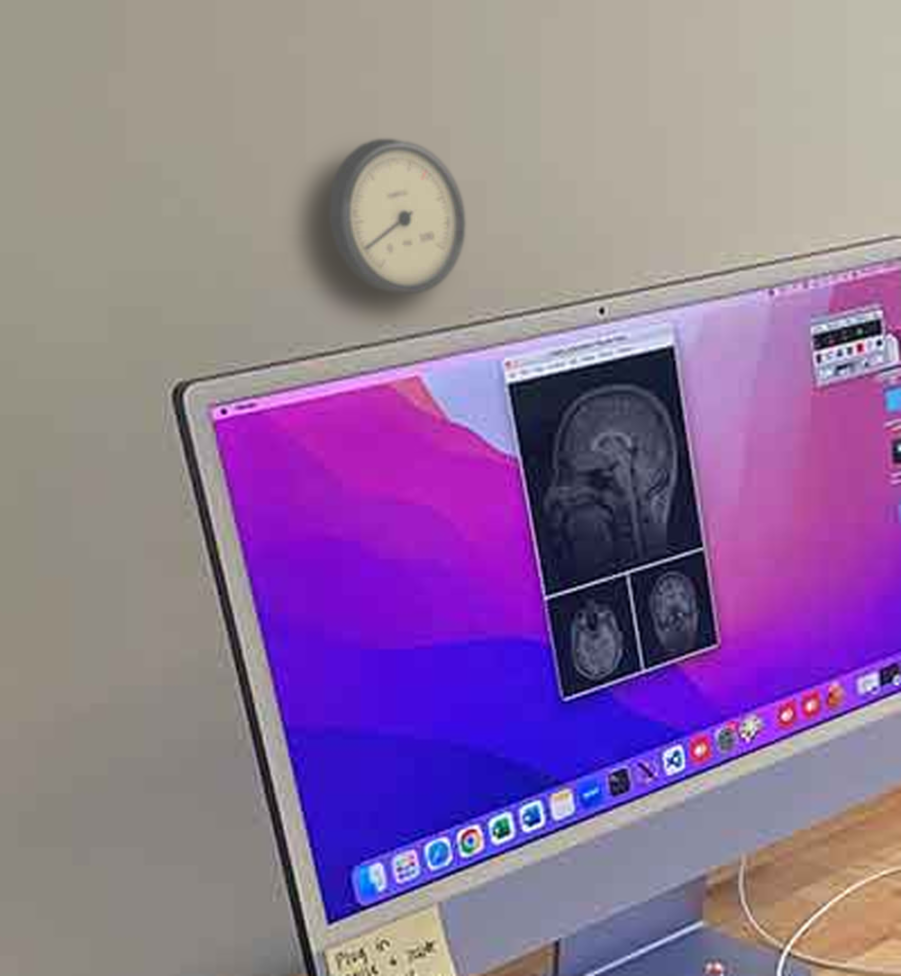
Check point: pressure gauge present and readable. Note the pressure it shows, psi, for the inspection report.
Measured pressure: 10 psi
